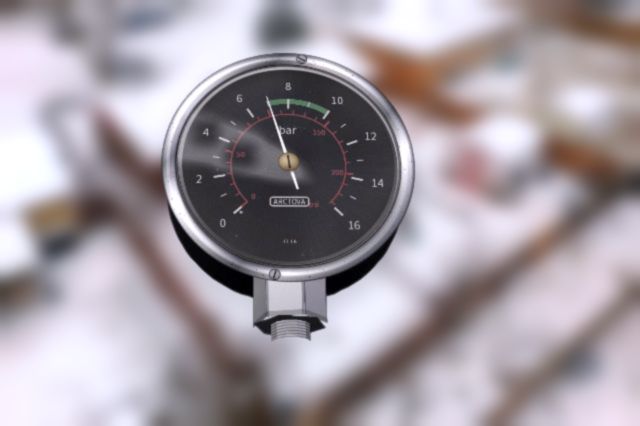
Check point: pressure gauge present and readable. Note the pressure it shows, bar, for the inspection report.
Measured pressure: 7 bar
